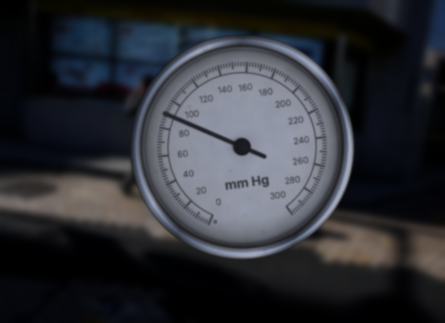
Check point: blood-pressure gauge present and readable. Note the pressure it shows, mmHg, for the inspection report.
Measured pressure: 90 mmHg
